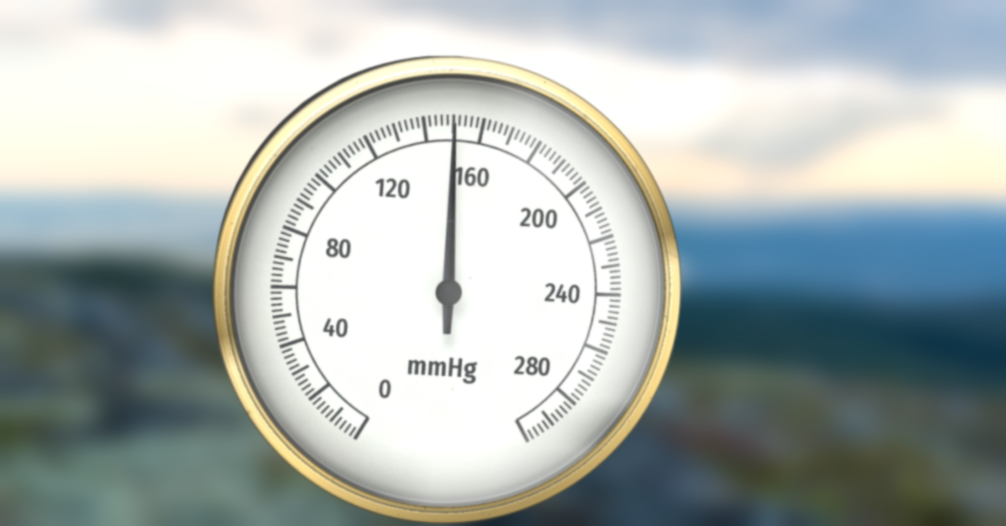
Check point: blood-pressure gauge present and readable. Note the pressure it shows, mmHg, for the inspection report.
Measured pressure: 150 mmHg
